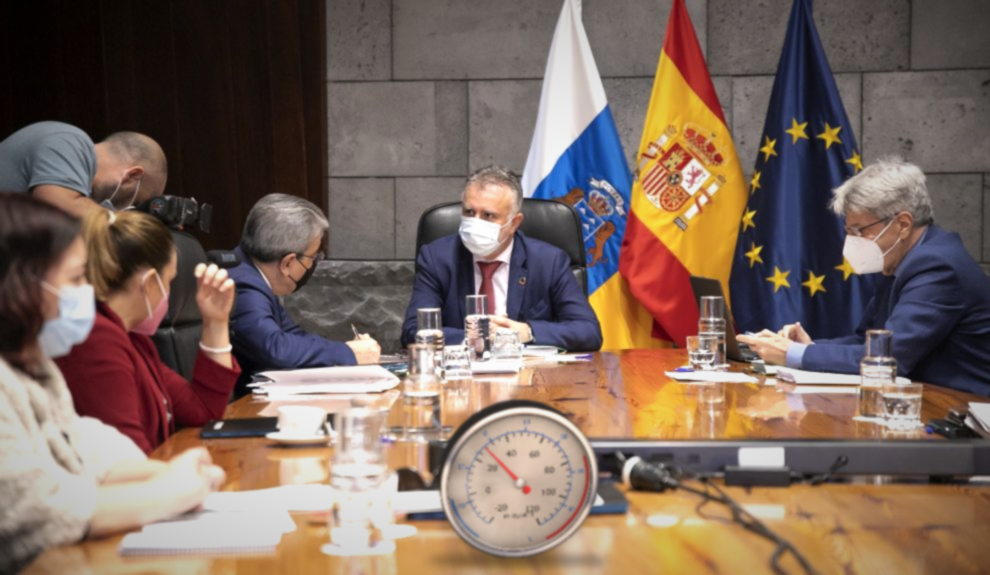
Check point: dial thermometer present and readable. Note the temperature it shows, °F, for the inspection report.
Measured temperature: 28 °F
